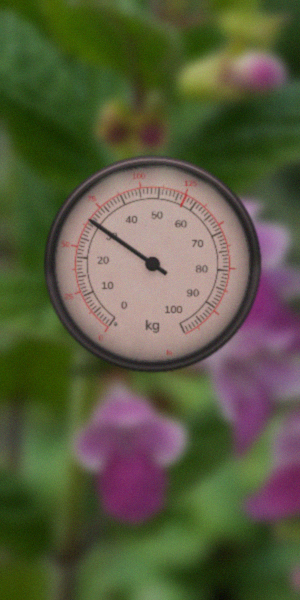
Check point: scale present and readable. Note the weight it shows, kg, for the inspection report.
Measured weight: 30 kg
